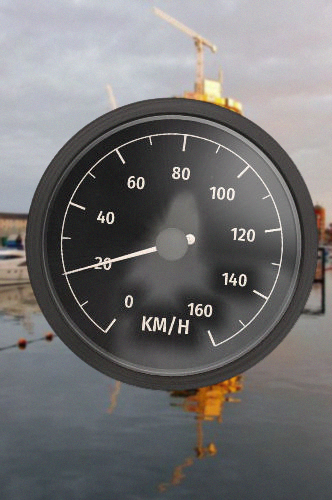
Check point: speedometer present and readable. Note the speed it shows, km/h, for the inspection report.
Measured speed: 20 km/h
